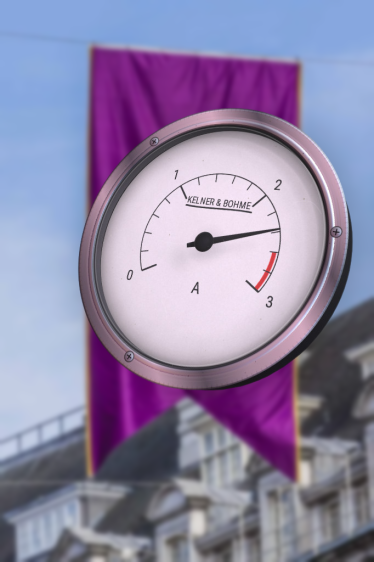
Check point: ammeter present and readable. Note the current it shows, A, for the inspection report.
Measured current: 2.4 A
